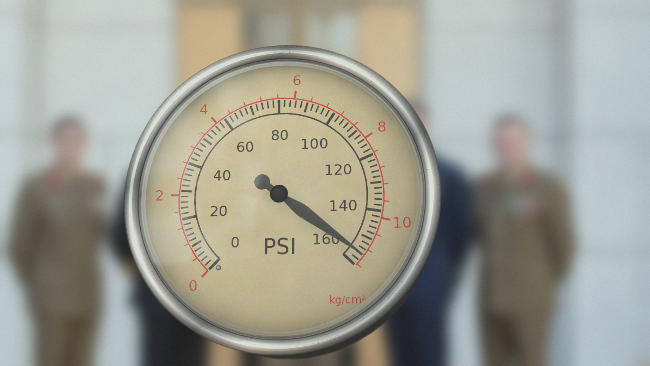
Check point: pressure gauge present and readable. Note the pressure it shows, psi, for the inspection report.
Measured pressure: 156 psi
